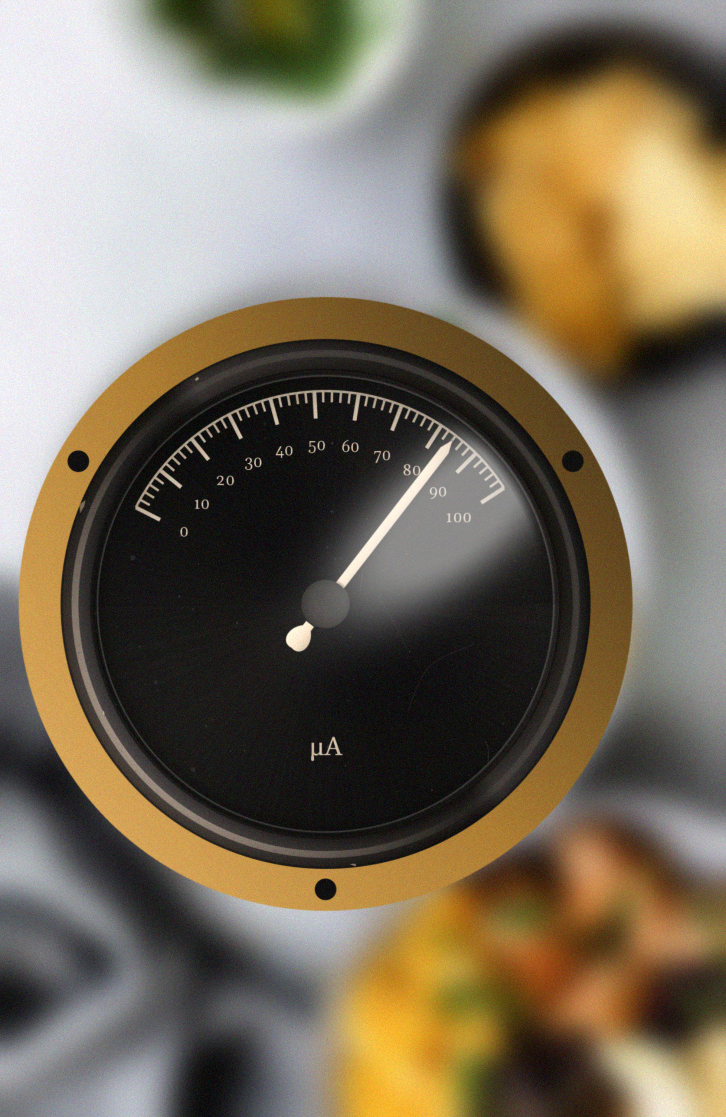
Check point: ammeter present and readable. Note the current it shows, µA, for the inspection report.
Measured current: 84 µA
